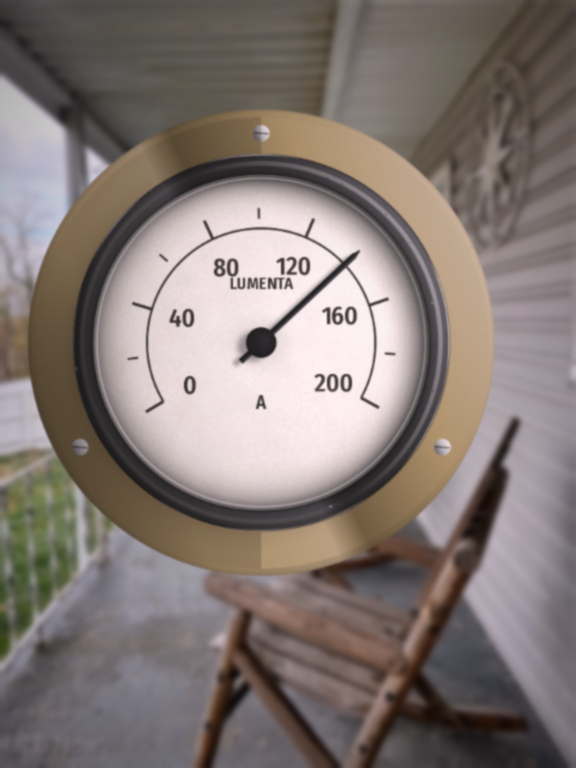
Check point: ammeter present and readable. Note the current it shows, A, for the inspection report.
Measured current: 140 A
